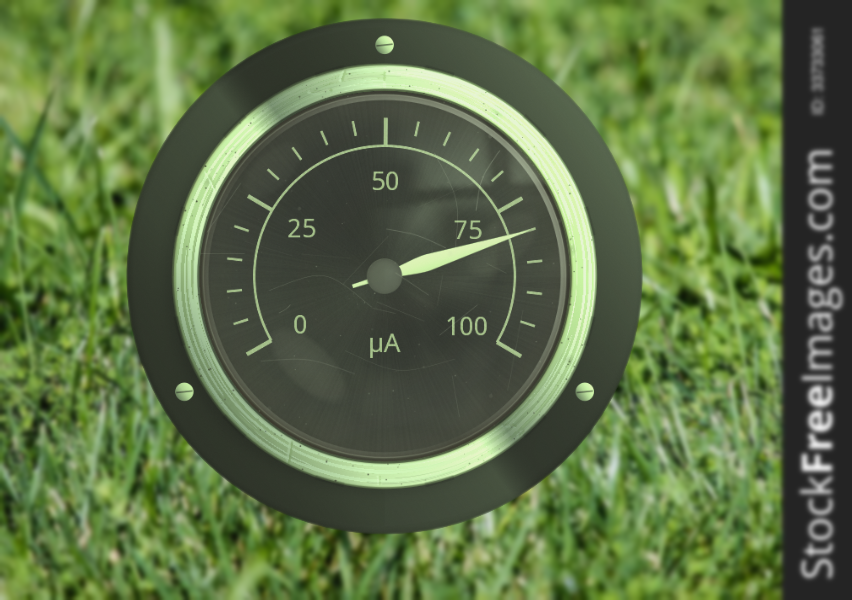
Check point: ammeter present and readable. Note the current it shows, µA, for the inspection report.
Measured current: 80 µA
